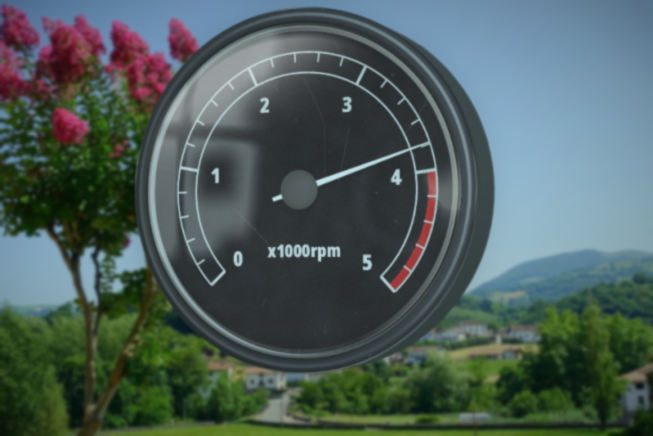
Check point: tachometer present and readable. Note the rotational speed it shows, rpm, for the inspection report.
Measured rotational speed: 3800 rpm
